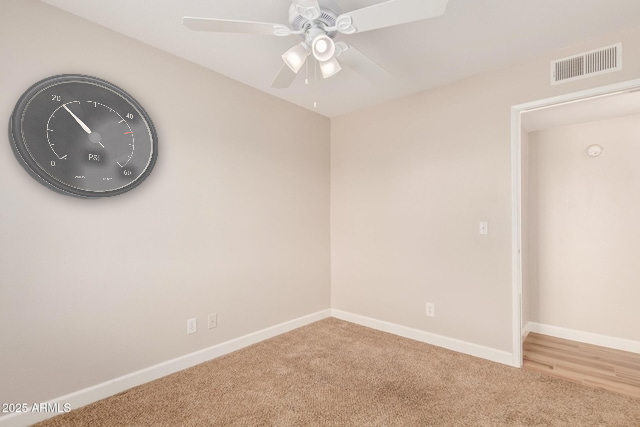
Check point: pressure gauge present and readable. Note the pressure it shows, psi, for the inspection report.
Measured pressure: 20 psi
